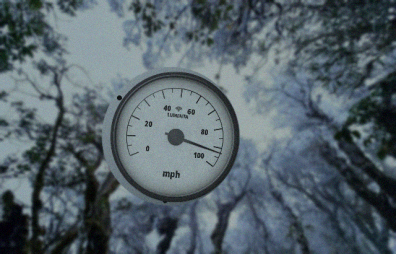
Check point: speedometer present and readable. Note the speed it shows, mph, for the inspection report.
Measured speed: 92.5 mph
